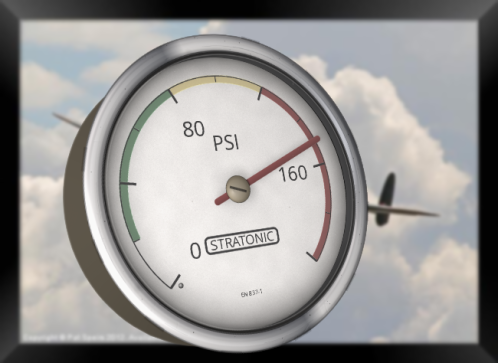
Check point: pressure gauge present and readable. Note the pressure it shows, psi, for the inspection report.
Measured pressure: 150 psi
